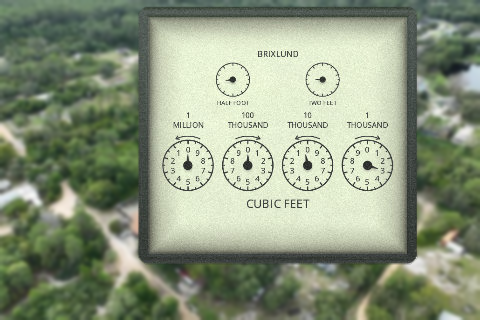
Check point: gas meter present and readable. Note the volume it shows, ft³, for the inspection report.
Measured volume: 300 ft³
